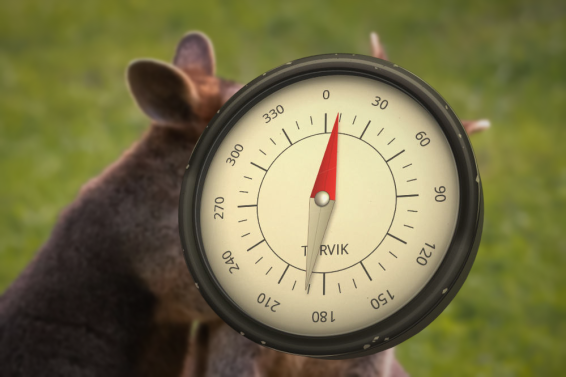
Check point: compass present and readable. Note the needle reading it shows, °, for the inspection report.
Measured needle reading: 10 °
